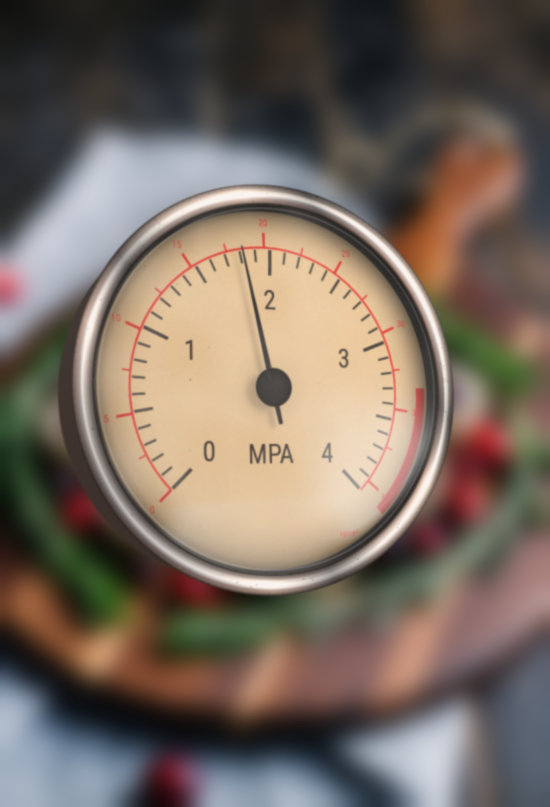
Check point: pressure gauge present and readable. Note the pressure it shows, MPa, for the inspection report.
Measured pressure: 1.8 MPa
